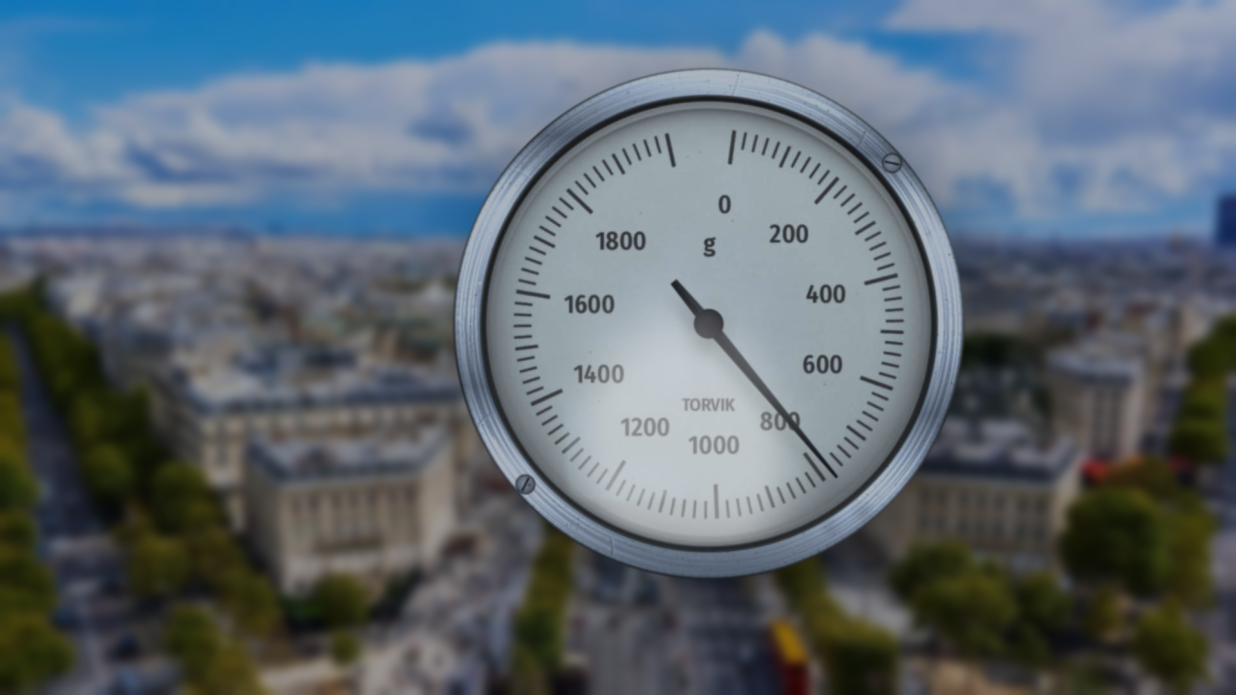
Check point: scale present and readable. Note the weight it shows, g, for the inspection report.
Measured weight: 780 g
